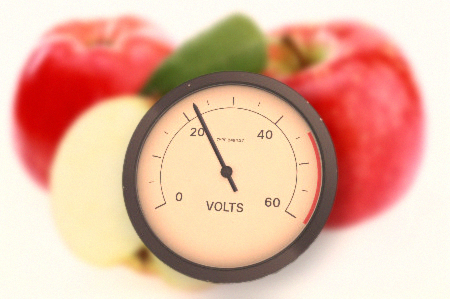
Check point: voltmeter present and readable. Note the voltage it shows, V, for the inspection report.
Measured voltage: 22.5 V
